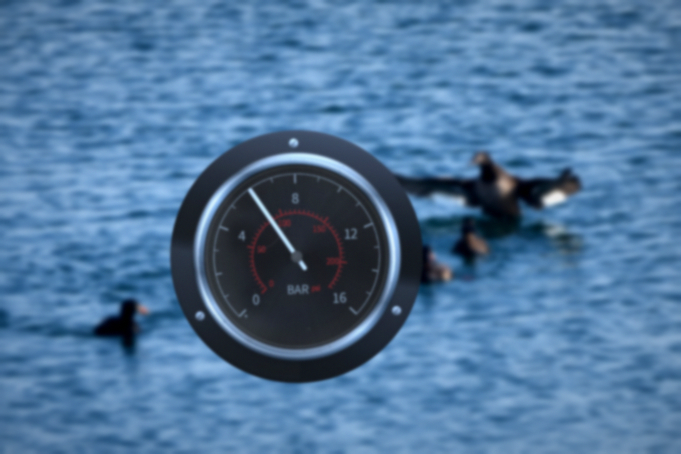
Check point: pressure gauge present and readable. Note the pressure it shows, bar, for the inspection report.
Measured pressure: 6 bar
